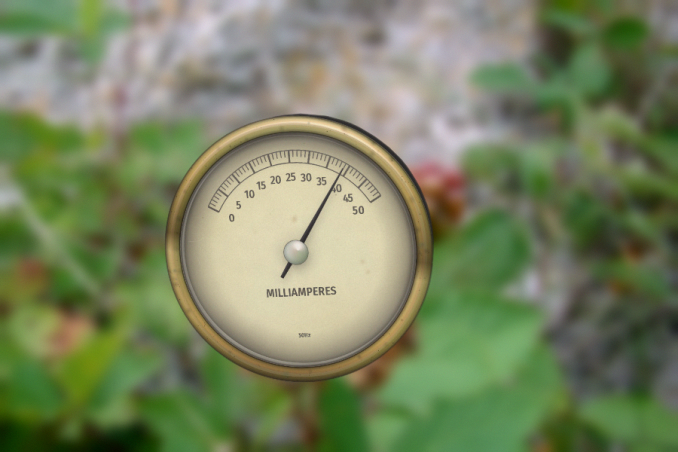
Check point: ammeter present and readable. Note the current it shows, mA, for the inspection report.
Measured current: 39 mA
